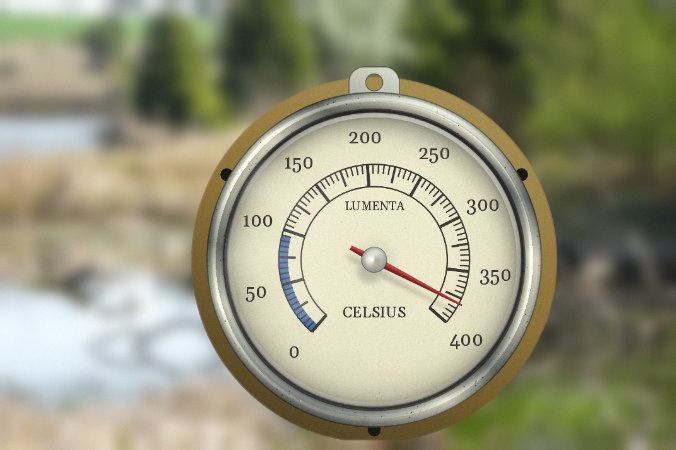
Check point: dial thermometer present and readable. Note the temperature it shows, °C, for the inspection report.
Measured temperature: 380 °C
